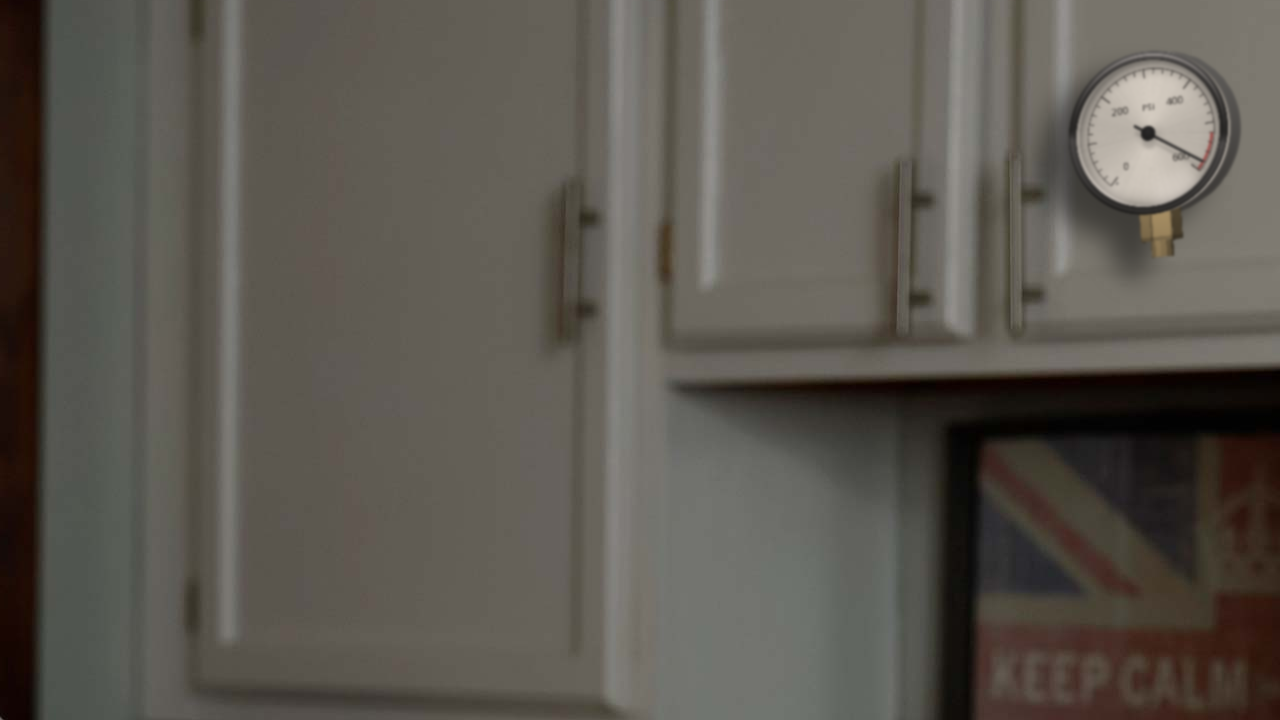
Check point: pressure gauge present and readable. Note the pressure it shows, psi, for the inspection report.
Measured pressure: 580 psi
